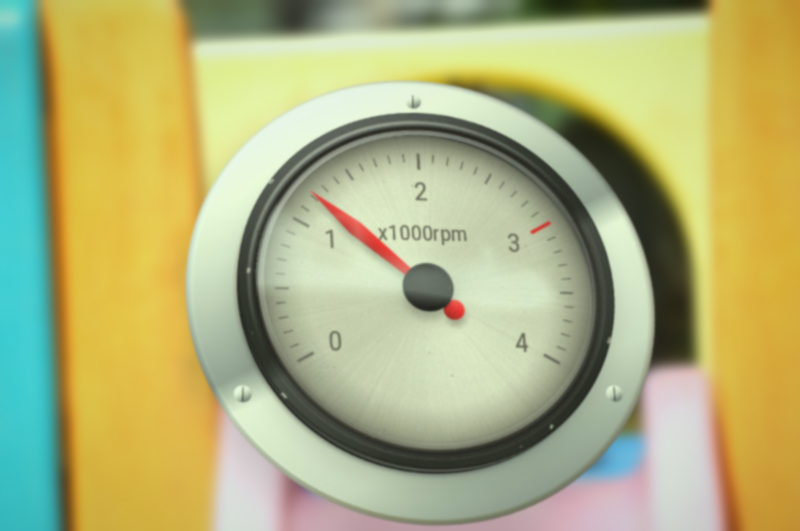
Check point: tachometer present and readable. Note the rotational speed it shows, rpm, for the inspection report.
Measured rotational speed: 1200 rpm
